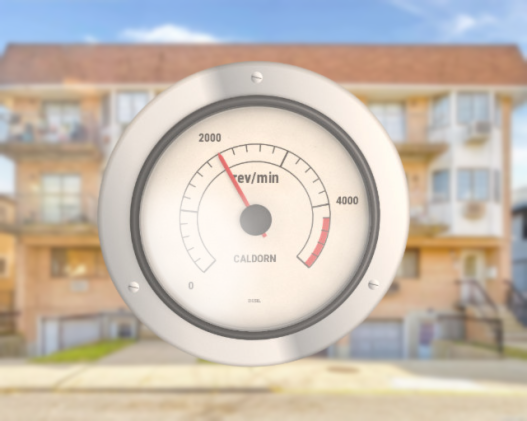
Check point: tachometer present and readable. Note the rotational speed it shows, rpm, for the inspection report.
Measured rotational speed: 2000 rpm
